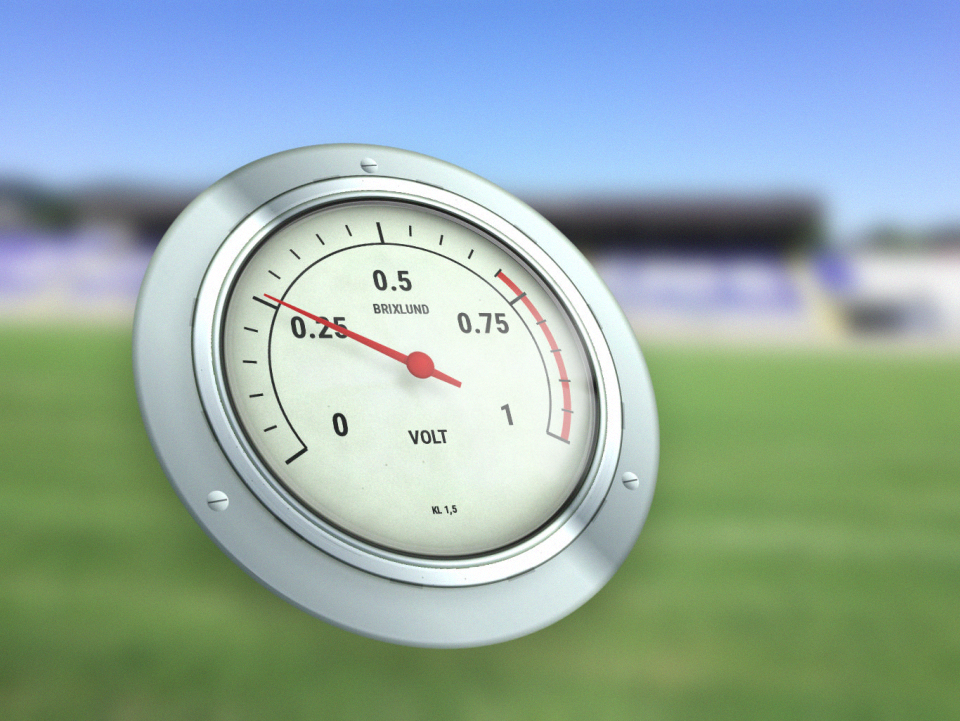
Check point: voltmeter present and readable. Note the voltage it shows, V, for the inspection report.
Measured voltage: 0.25 V
